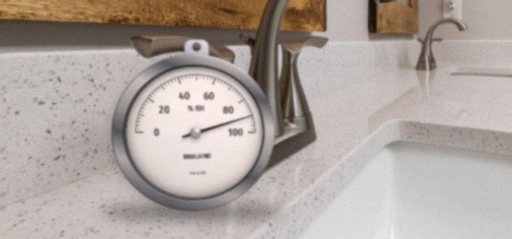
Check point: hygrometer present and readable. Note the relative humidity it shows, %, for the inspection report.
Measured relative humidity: 90 %
